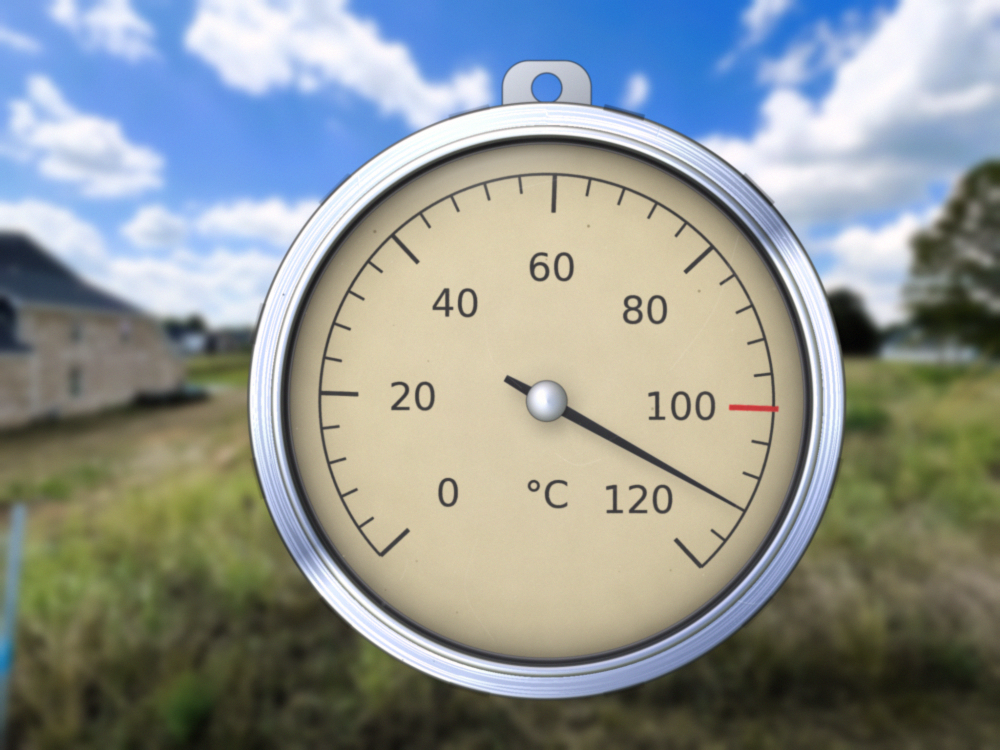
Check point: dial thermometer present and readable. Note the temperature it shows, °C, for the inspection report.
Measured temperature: 112 °C
